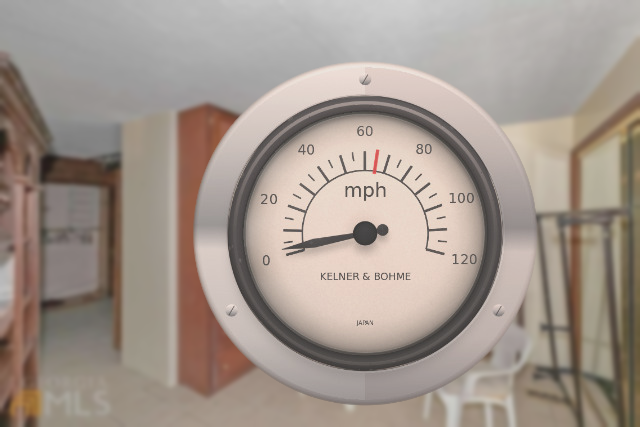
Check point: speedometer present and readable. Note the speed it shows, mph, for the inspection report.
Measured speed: 2.5 mph
